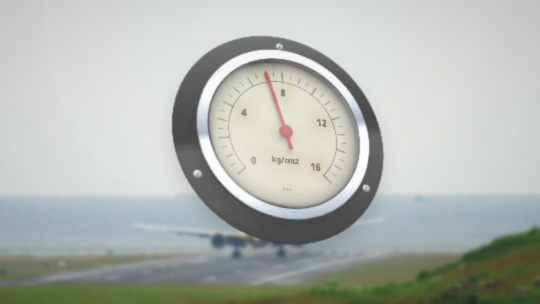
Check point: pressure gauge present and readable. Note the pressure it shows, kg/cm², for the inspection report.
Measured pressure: 7 kg/cm²
